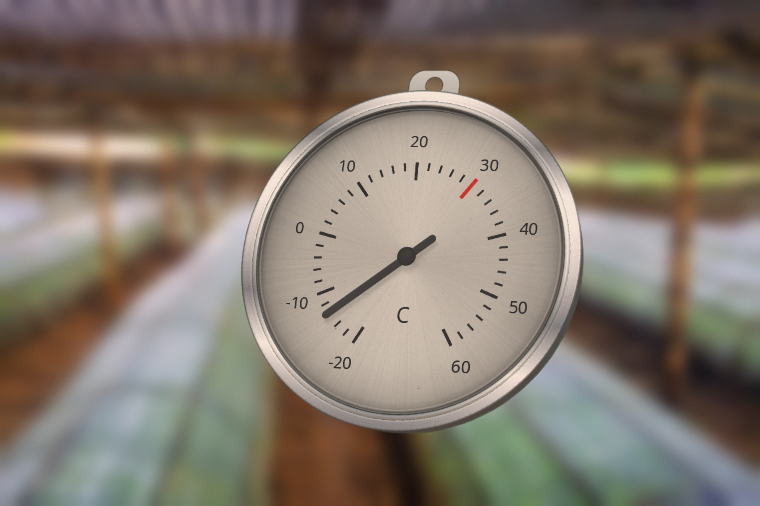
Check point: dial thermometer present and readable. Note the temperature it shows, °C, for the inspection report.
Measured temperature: -14 °C
